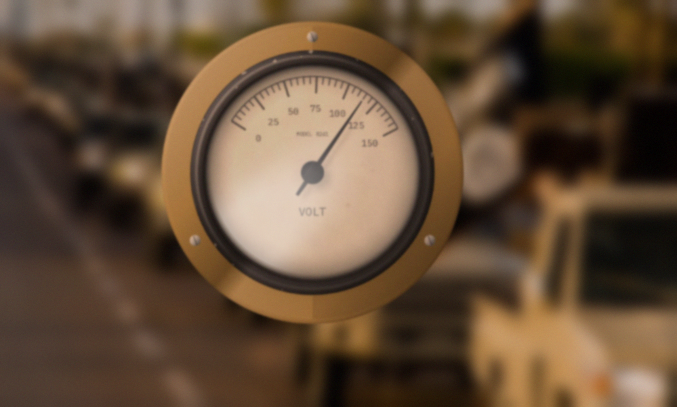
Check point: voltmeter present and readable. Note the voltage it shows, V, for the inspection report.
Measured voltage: 115 V
